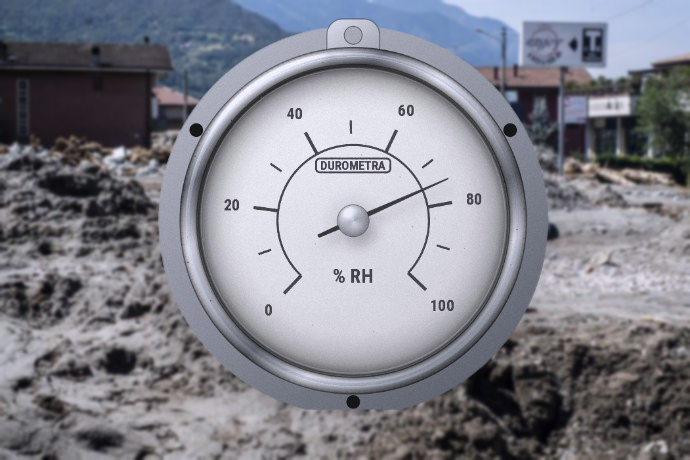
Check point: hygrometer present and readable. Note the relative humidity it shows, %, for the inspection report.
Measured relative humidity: 75 %
